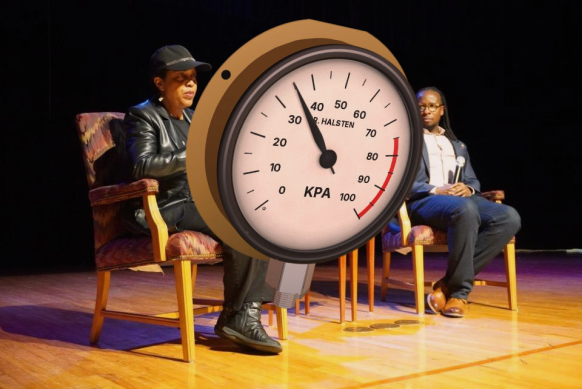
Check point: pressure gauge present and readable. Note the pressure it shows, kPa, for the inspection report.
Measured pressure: 35 kPa
